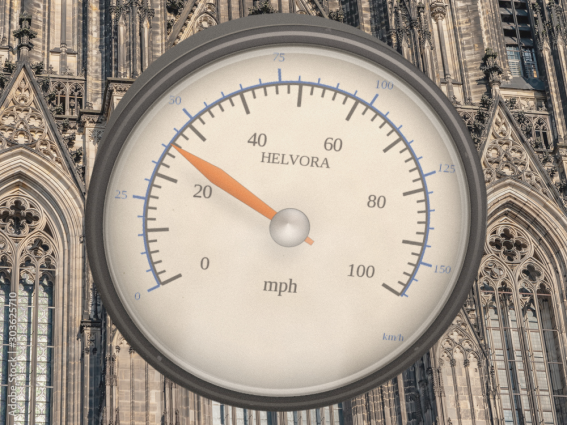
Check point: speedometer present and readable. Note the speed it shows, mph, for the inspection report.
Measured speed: 26 mph
